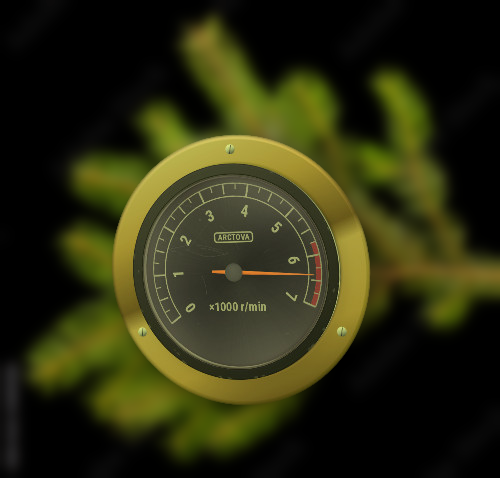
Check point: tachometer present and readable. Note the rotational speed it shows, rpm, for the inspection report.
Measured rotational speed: 6375 rpm
